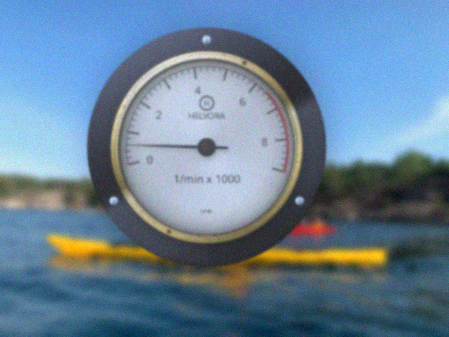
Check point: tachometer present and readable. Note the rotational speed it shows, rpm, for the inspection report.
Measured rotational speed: 600 rpm
